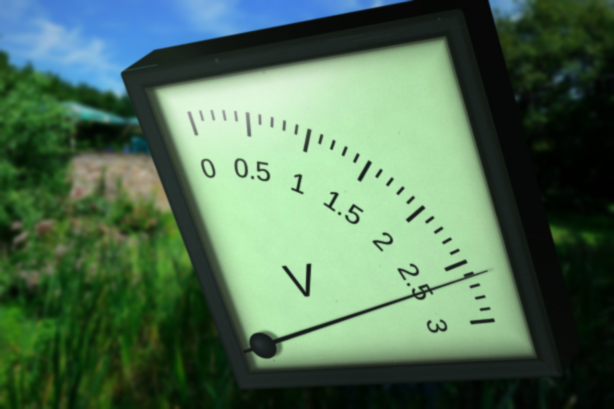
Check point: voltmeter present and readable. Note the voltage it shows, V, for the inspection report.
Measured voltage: 2.6 V
